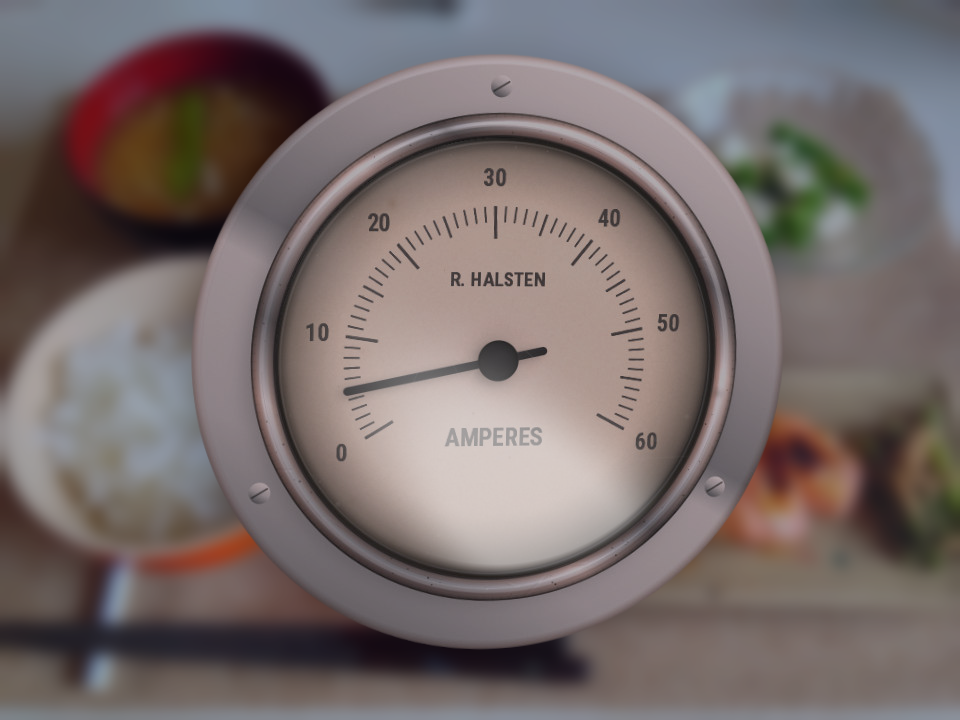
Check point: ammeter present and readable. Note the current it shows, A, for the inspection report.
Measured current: 5 A
